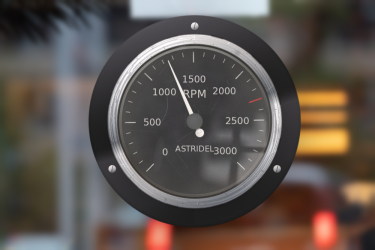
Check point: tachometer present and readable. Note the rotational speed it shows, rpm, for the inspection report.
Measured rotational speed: 1250 rpm
